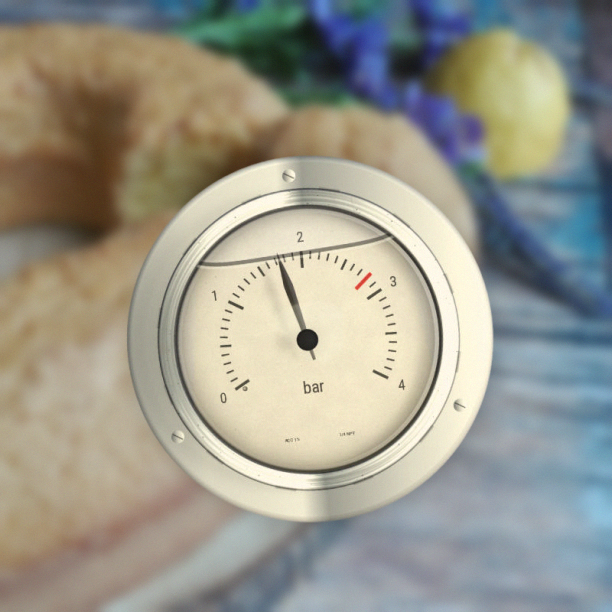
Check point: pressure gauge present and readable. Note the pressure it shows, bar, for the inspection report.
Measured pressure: 1.75 bar
